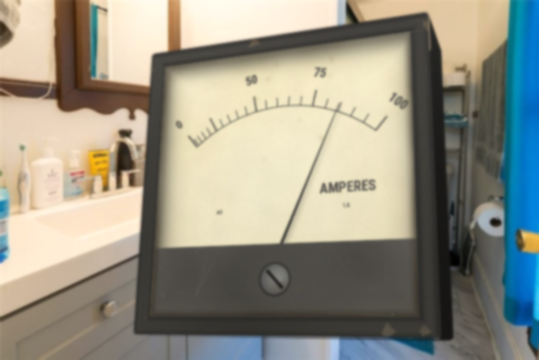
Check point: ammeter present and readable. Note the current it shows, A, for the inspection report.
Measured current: 85 A
